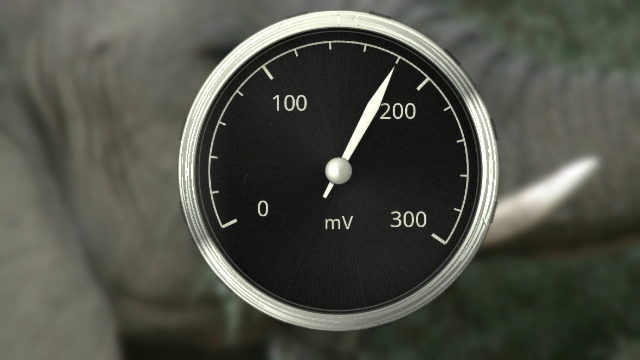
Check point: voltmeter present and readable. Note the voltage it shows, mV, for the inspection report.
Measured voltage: 180 mV
